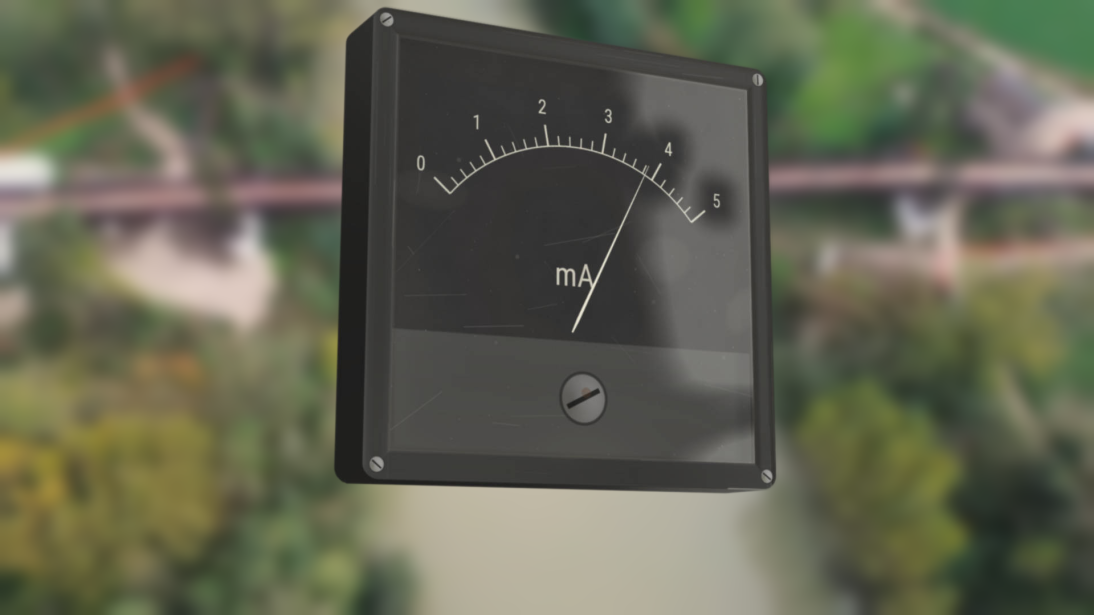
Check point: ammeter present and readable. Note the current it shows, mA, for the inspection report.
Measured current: 3.8 mA
